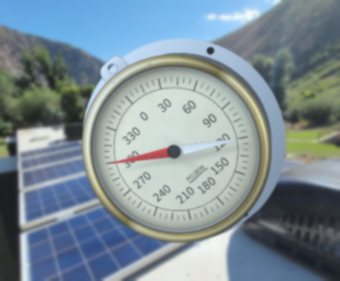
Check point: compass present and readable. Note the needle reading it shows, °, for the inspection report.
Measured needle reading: 300 °
